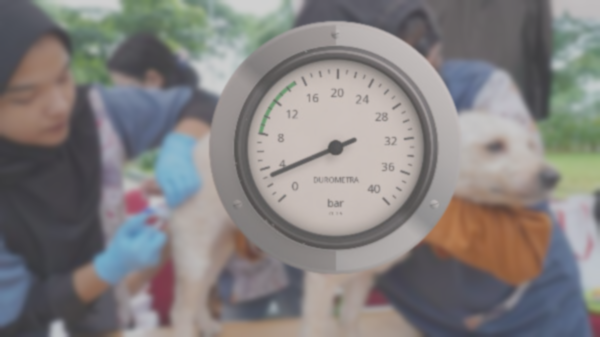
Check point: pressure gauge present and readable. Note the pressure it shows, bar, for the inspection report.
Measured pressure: 3 bar
